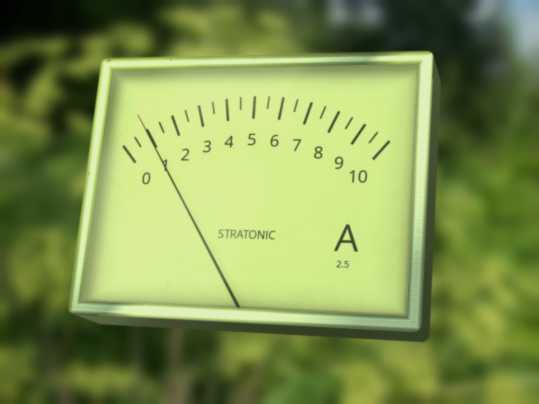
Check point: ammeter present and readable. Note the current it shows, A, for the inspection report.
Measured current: 1 A
